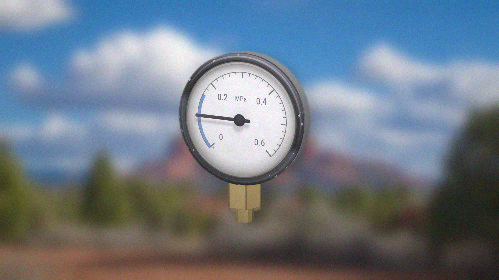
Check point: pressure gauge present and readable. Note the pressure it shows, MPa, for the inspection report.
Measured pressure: 0.1 MPa
